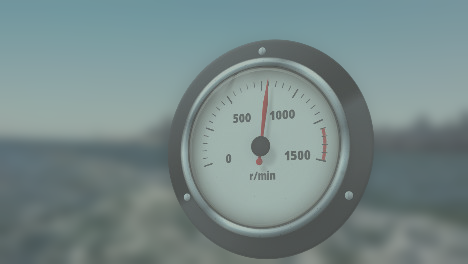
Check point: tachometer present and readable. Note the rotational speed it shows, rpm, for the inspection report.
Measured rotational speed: 800 rpm
